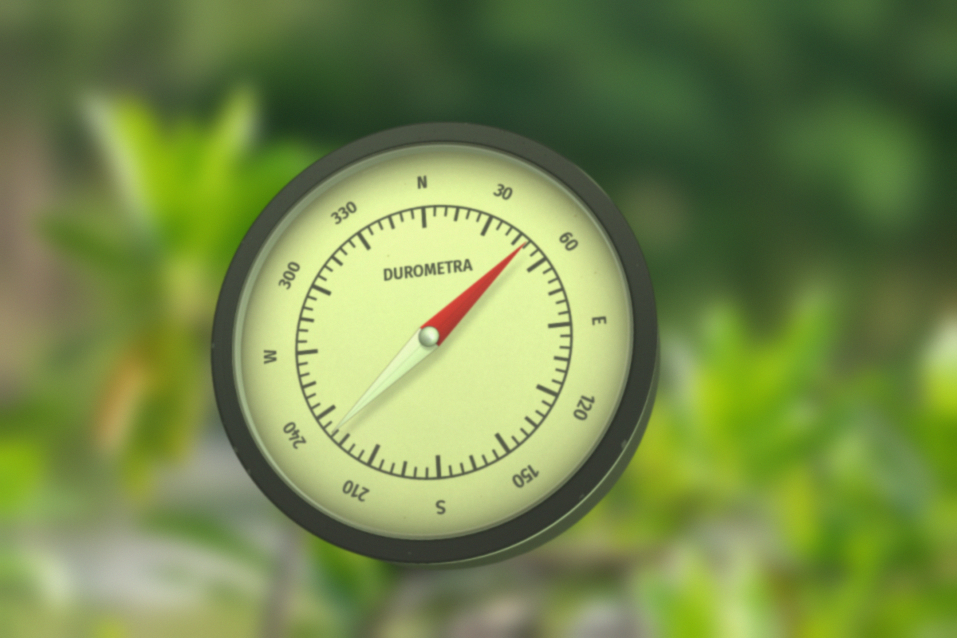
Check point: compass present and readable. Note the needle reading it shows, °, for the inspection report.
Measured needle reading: 50 °
